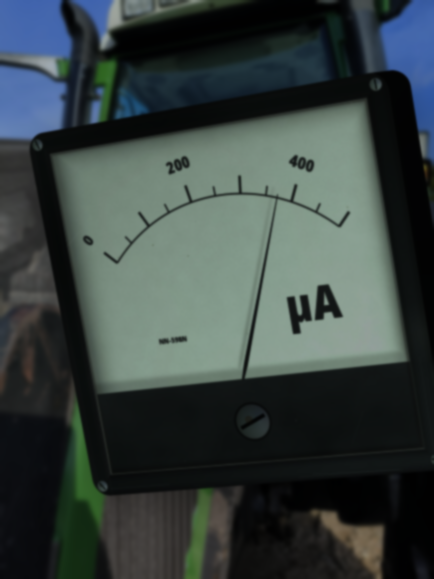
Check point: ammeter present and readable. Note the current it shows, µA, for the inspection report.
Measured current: 375 µA
